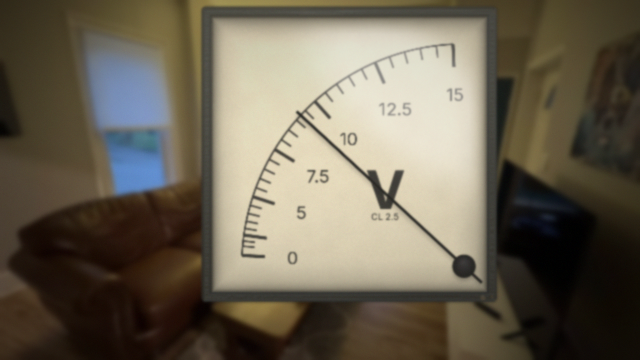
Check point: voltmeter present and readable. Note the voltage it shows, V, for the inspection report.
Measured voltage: 9.25 V
